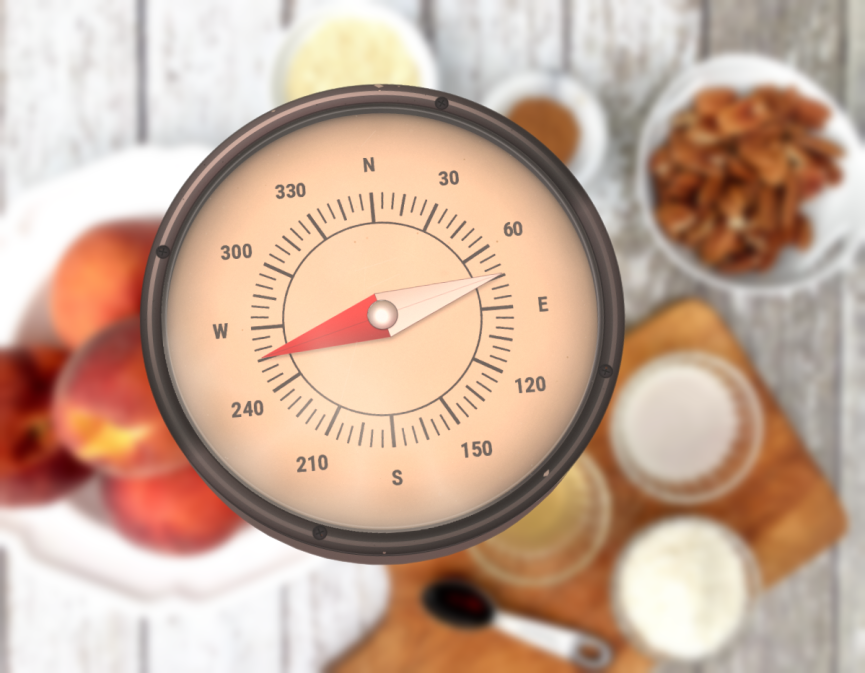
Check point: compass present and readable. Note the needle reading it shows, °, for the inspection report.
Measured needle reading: 255 °
